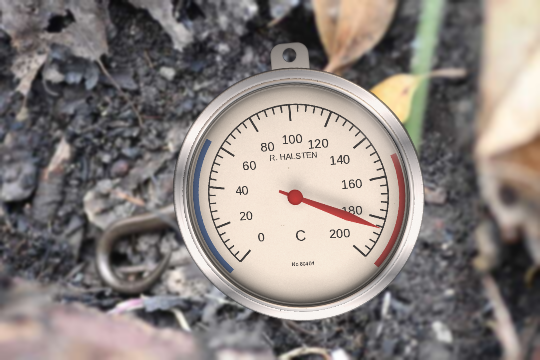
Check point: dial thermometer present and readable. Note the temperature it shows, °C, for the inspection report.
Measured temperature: 184 °C
